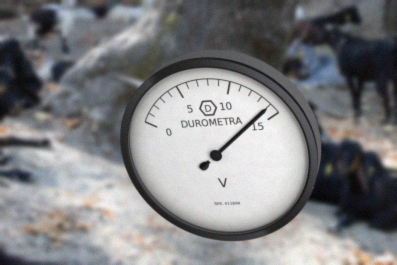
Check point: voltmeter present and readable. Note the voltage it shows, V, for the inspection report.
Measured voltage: 14 V
